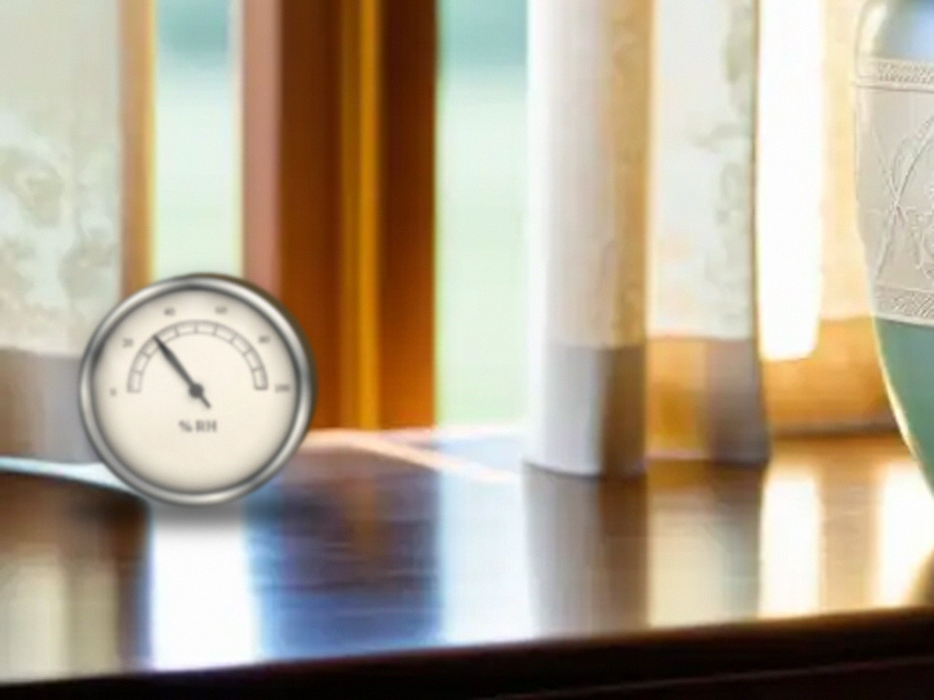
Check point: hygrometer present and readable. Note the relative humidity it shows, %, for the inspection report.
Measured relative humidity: 30 %
